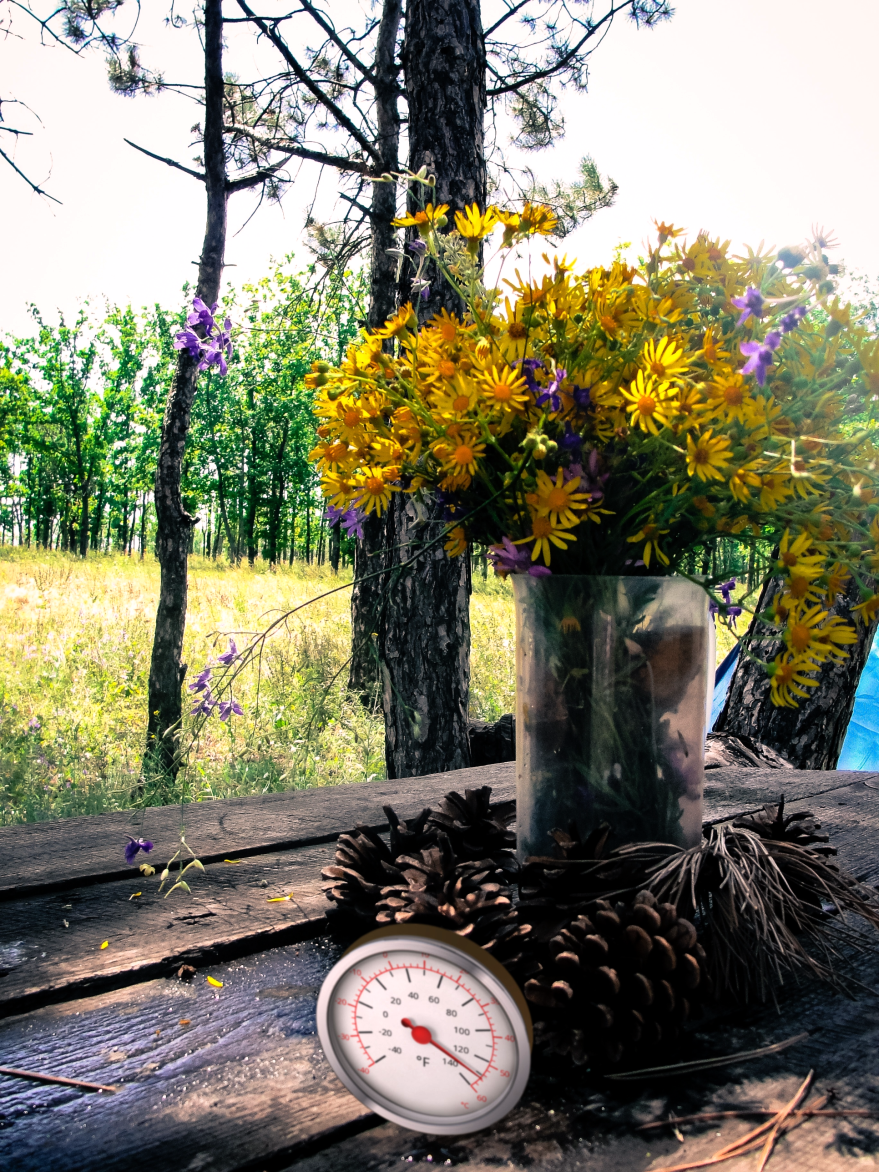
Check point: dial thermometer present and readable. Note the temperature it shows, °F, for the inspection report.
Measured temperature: 130 °F
